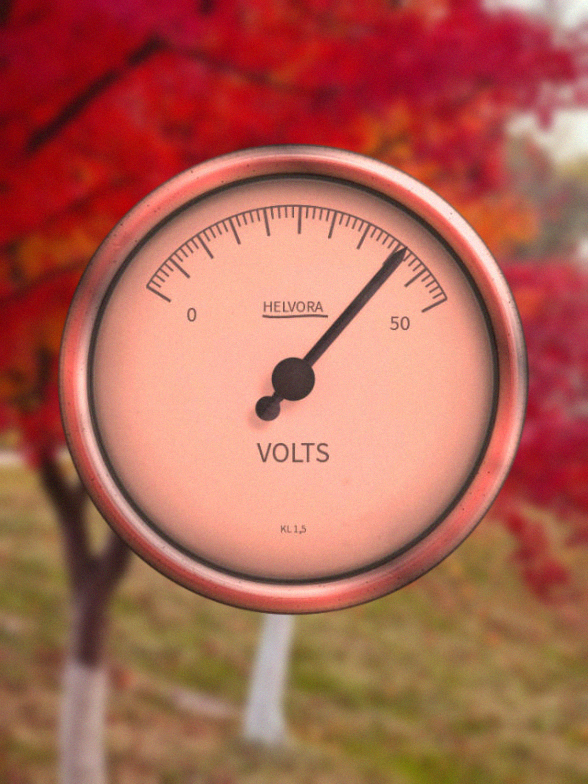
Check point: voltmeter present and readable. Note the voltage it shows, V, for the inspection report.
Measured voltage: 41 V
